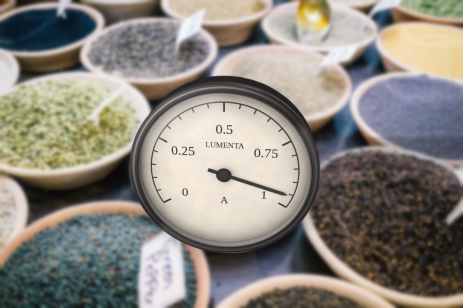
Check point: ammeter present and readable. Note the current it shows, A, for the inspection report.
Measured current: 0.95 A
